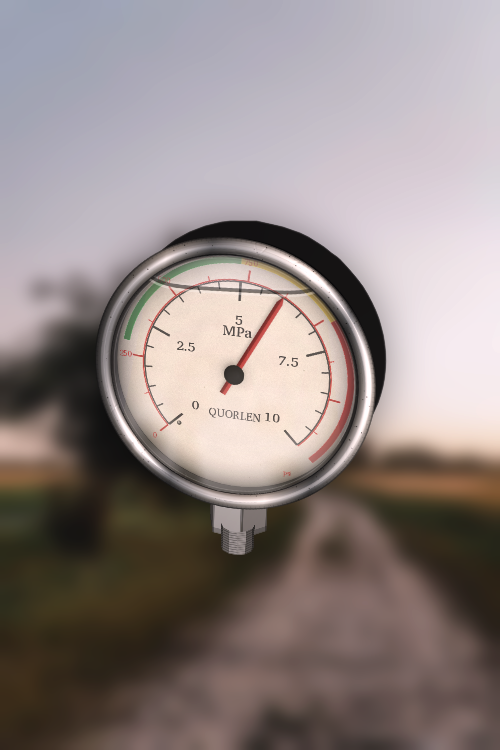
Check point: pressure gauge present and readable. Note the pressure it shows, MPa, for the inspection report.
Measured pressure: 6 MPa
